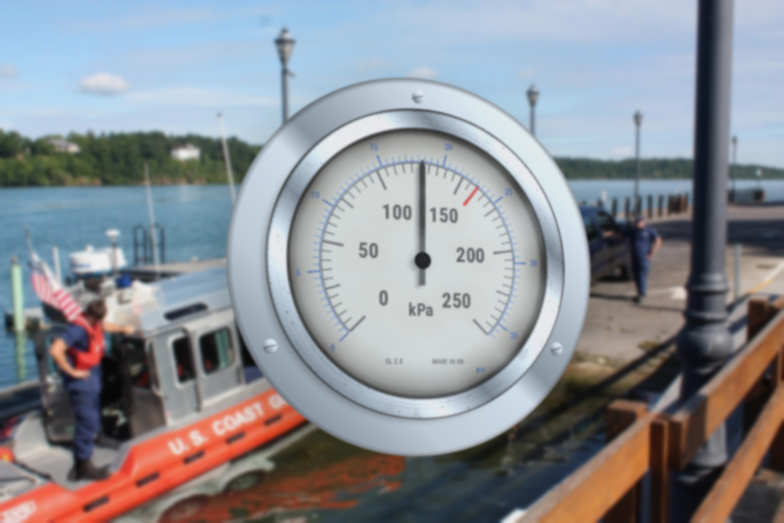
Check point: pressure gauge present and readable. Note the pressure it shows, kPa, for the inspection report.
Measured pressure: 125 kPa
